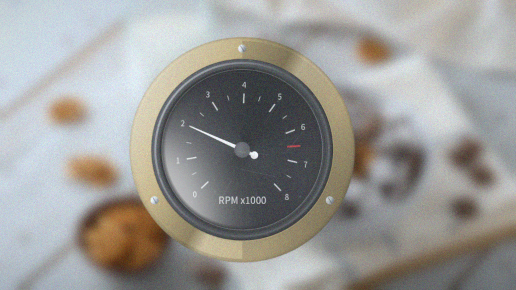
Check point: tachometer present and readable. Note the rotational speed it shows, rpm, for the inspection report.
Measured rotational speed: 2000 rpm
